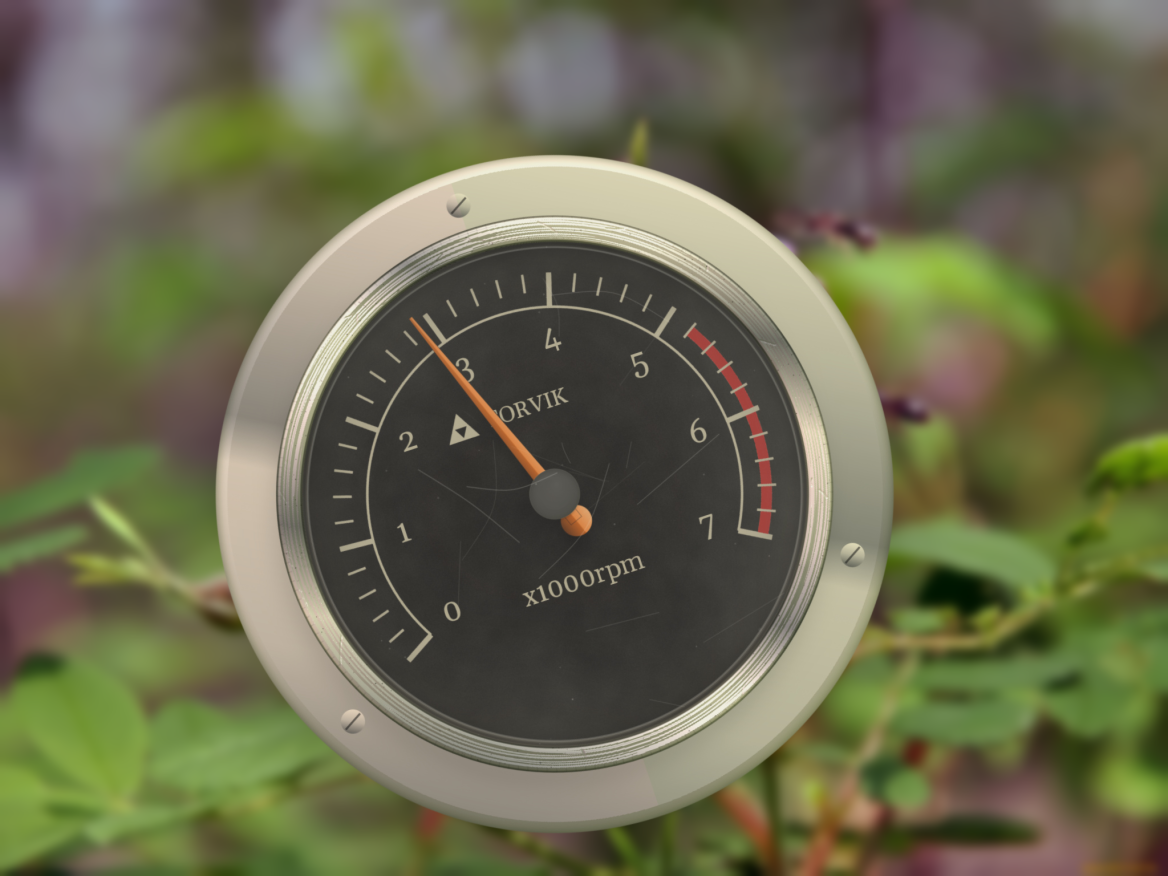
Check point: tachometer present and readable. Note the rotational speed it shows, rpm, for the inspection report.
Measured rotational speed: 2900 rpm
